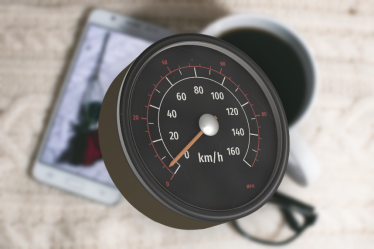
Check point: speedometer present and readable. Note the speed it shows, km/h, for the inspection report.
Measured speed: 5 km/h
